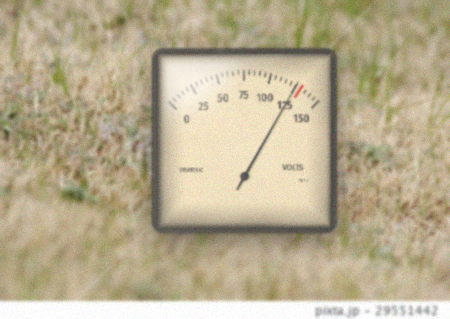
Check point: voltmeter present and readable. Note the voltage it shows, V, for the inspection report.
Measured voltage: 125 V
